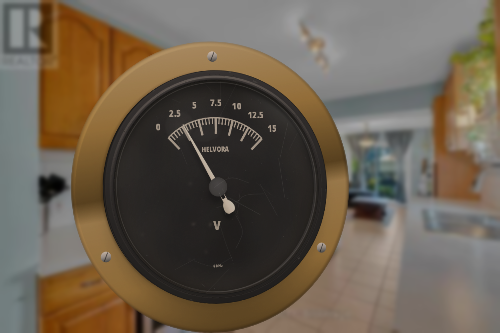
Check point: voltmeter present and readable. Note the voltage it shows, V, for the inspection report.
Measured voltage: 2.5 V
